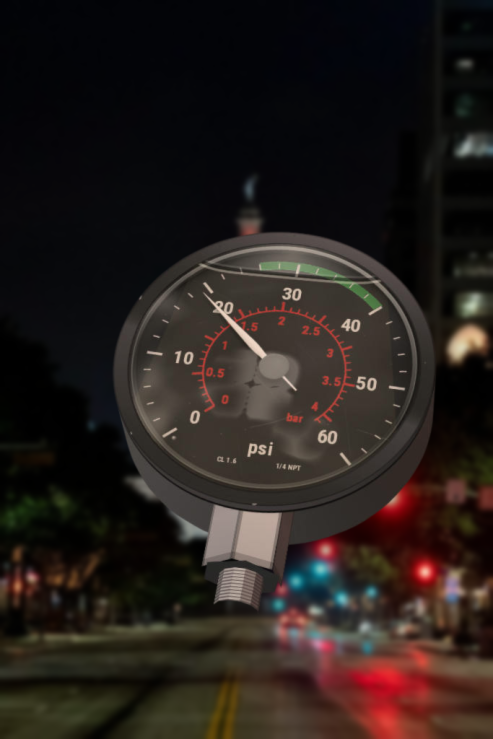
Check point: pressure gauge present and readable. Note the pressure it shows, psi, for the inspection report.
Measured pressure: 19 psi
